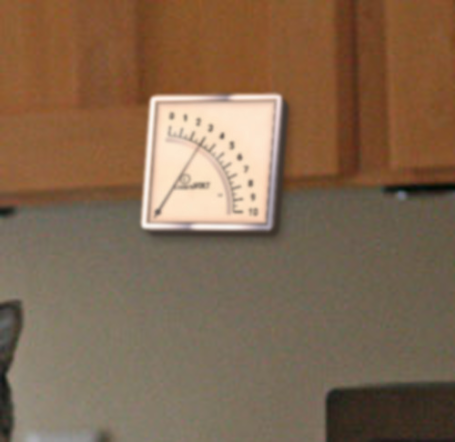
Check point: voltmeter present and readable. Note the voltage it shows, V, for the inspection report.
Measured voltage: 3 V
